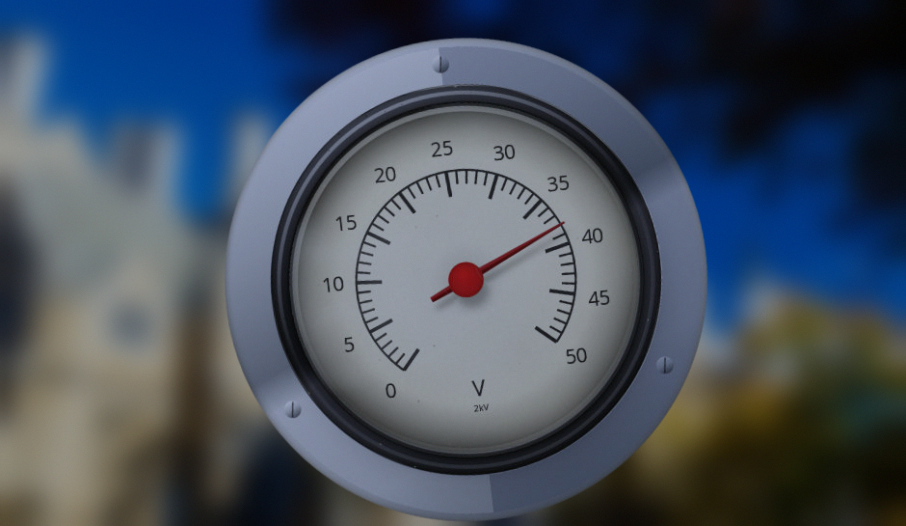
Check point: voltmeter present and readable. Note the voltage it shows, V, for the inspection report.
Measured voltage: 38 V
